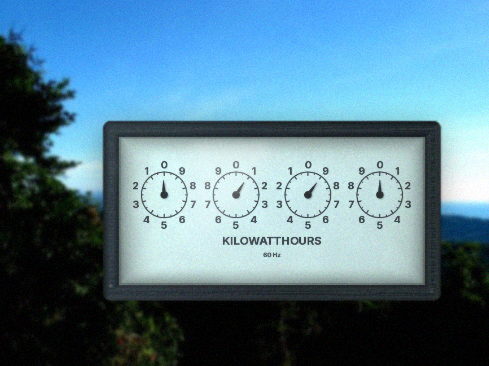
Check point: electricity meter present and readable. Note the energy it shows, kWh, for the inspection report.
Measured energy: 90 kWh
